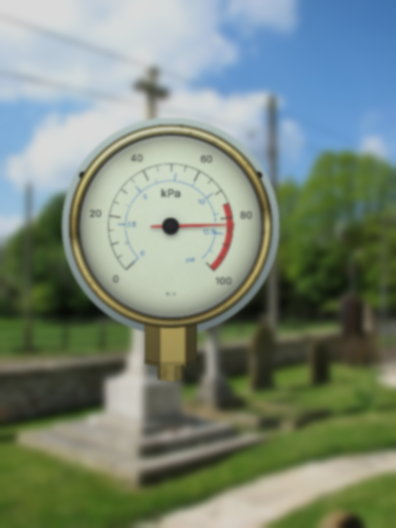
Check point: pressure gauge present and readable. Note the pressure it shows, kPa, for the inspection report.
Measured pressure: 82.5 kPa
